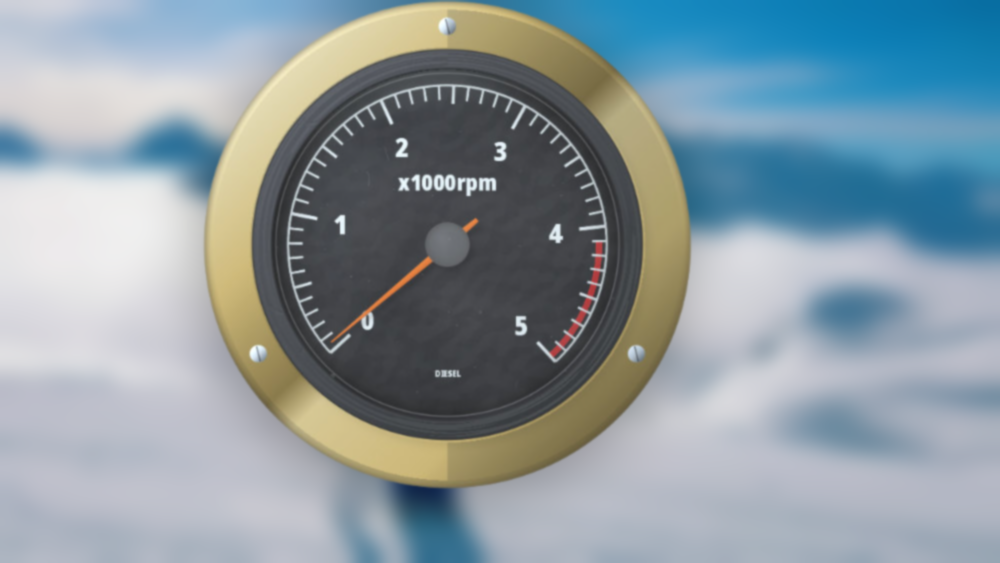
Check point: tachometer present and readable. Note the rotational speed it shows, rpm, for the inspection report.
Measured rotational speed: 50 rpm
